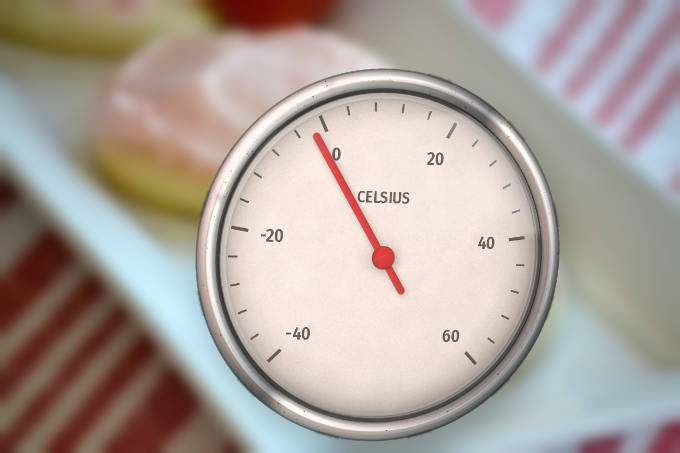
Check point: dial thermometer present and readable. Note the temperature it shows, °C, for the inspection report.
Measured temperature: -2 °C
